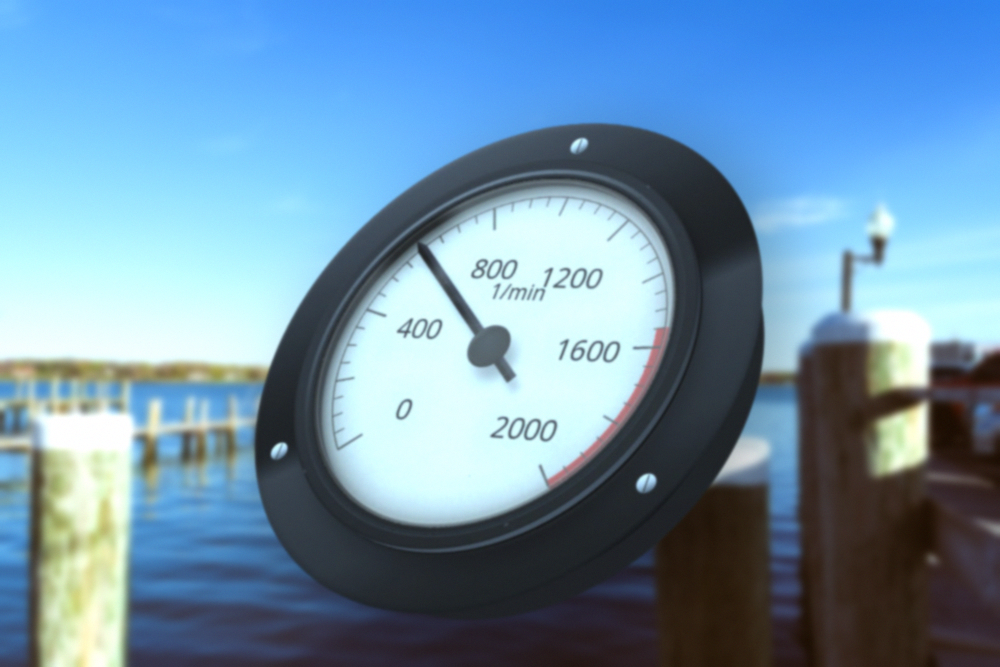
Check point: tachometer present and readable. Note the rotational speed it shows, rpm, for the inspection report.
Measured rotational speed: 600 rpm
